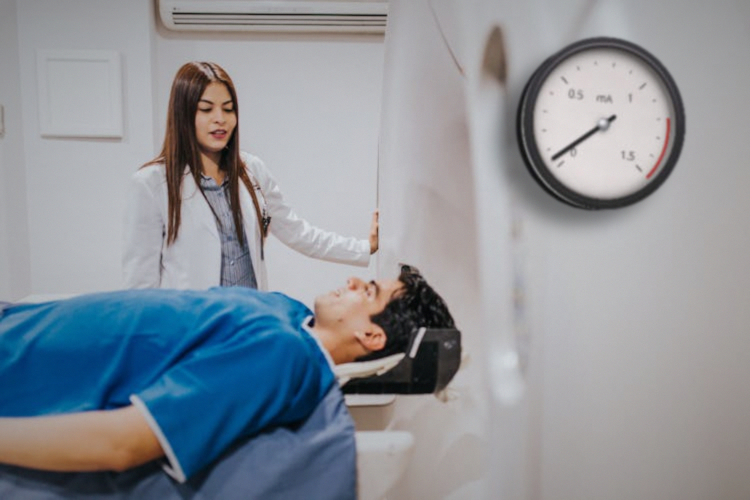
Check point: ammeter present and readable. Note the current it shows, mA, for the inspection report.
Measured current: 0.05 mA
